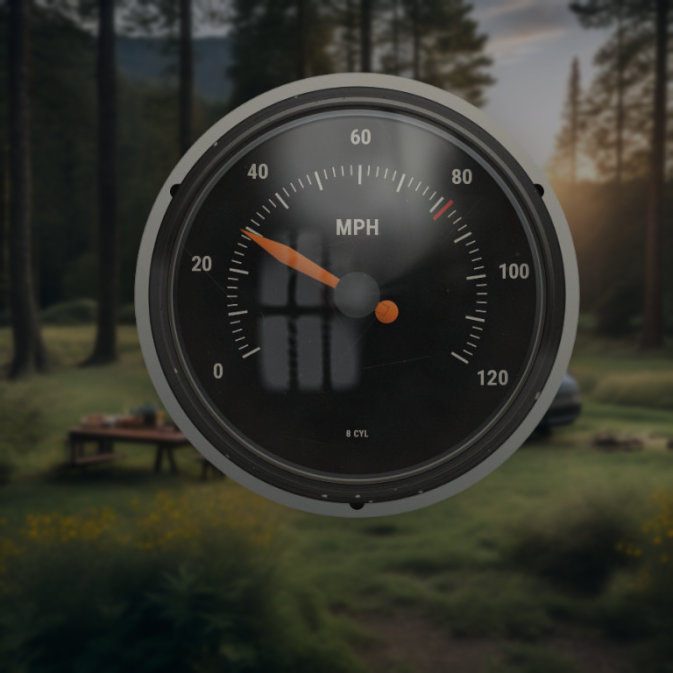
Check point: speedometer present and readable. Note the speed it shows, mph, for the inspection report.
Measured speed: 29 mph
